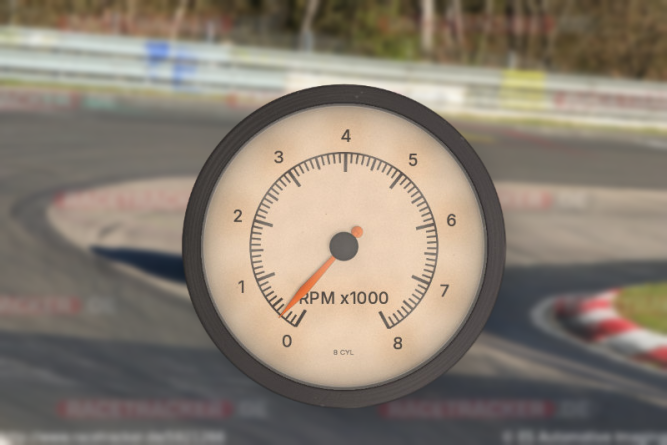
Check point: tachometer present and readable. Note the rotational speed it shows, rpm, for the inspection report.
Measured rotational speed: 300 rpm
